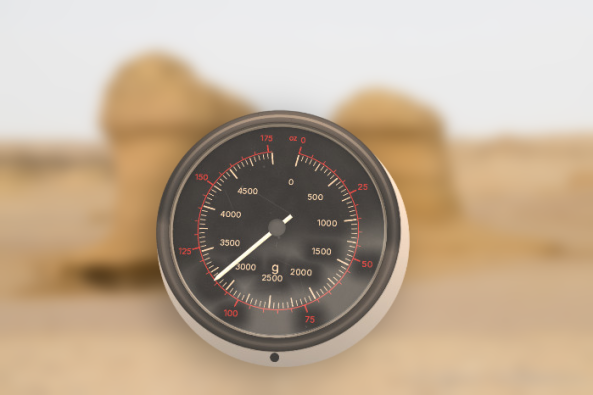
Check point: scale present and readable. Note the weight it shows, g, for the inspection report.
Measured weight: 3150 g
